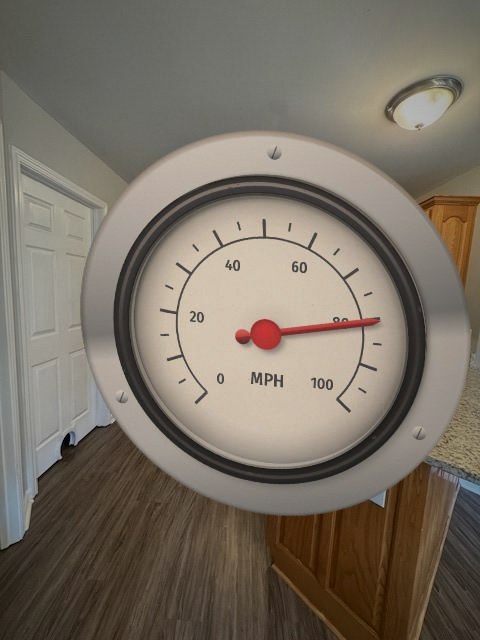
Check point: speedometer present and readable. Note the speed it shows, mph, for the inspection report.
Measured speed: 80 mph
